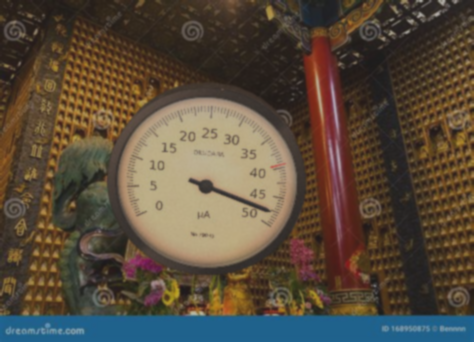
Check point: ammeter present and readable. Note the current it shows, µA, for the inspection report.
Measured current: 47.5 µA
